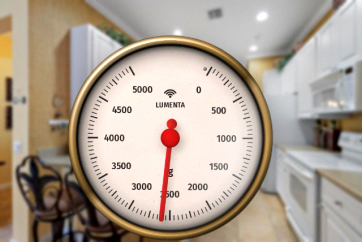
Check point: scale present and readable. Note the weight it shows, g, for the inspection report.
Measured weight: 2600 g
